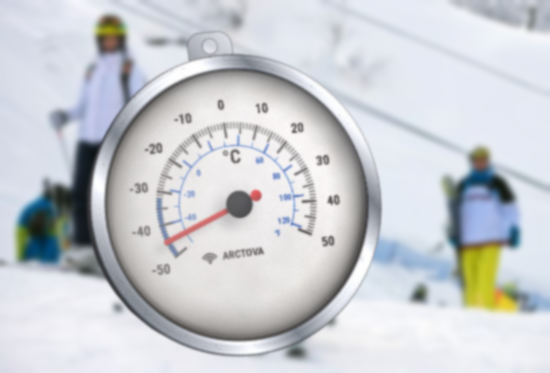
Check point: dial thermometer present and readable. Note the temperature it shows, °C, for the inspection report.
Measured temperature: -45 °C
